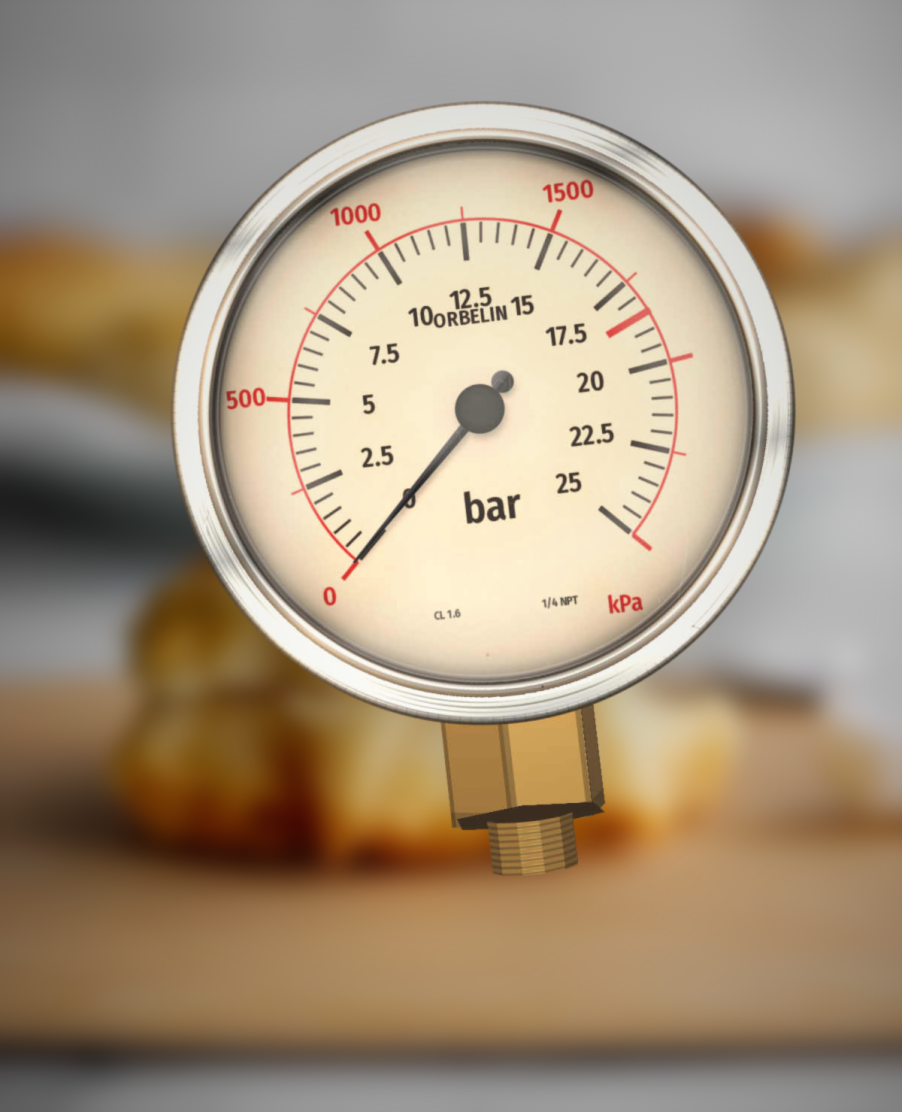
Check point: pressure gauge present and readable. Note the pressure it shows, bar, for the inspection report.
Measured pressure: 0 bar
